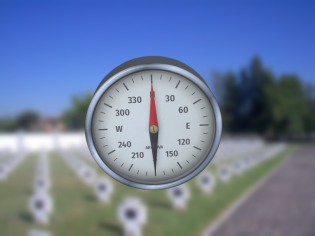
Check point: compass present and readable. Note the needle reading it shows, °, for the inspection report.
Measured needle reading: 0 °
